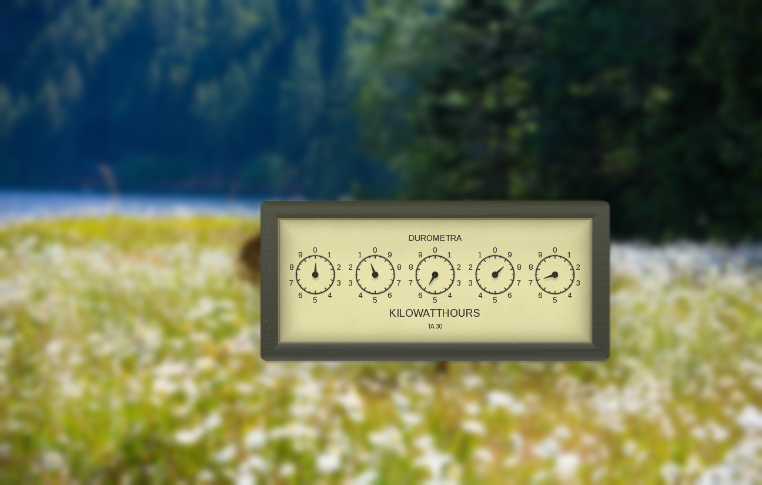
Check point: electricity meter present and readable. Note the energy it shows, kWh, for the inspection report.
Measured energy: 587 kWh
